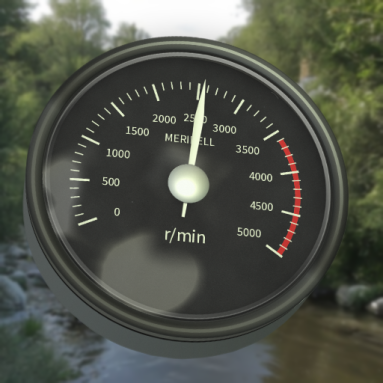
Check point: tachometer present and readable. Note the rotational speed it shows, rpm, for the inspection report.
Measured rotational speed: 2550 rpm
